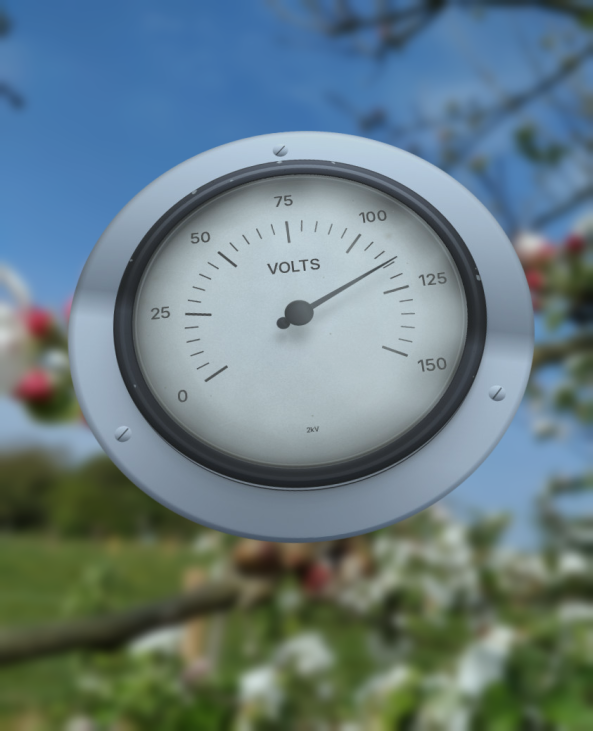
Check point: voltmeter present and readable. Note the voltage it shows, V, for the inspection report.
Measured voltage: 115 V
